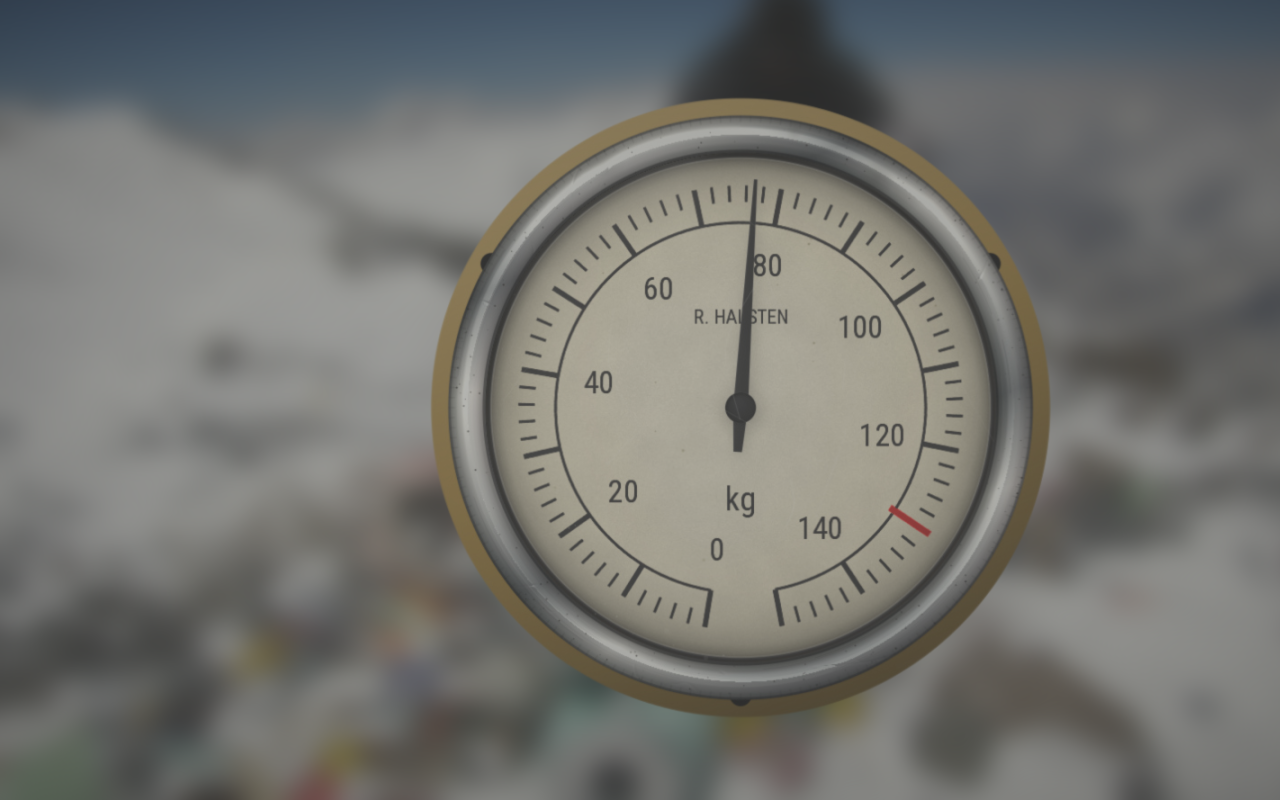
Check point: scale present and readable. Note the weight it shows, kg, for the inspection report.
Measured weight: 77 kg
